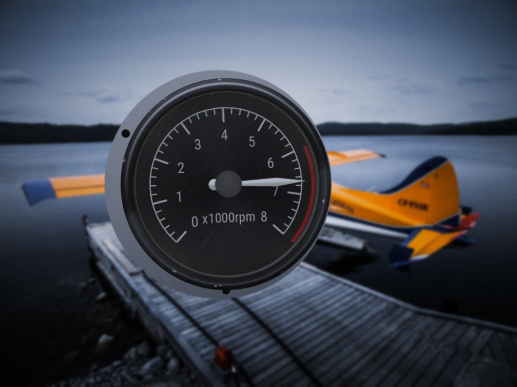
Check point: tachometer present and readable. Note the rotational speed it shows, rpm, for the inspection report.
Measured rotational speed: 6700 rpm
